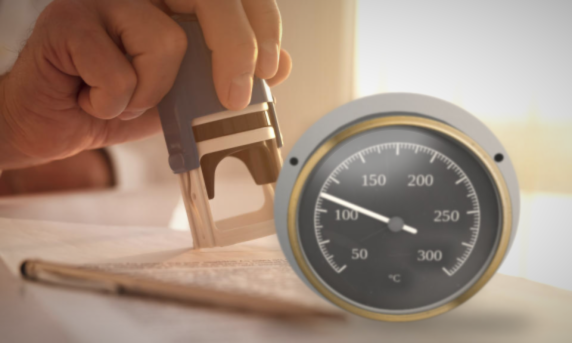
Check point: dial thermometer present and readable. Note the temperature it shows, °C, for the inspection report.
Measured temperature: 112.5 °C
